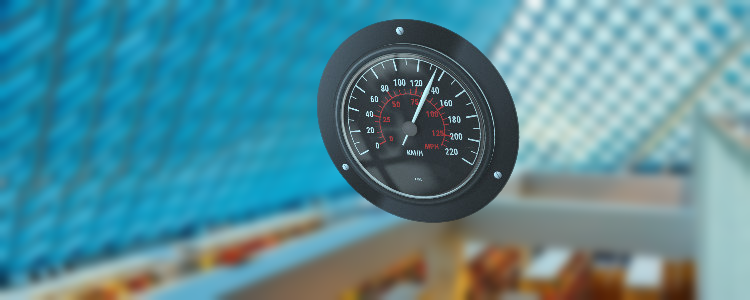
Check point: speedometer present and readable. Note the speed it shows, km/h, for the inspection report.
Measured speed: 135 km/h
